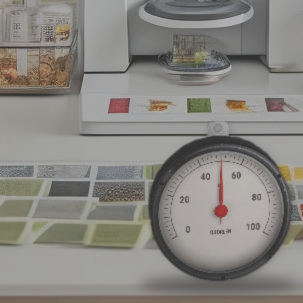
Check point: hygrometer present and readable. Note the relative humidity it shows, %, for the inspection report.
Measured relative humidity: 50 %
